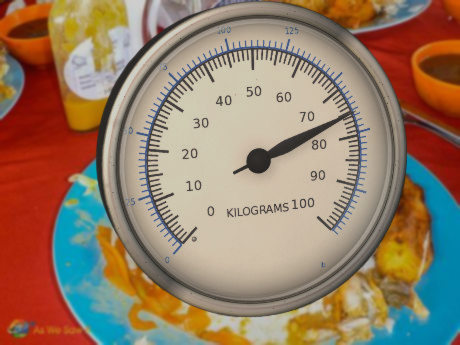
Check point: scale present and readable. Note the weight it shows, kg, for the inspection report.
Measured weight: 75 kg
